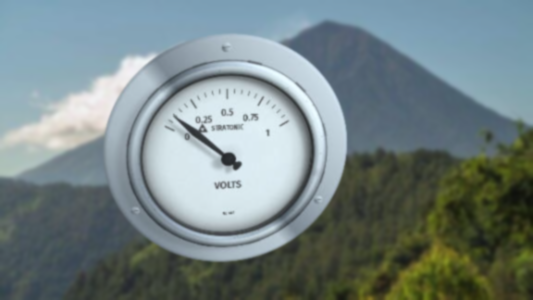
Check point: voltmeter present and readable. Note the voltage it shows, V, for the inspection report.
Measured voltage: 0.1 V
